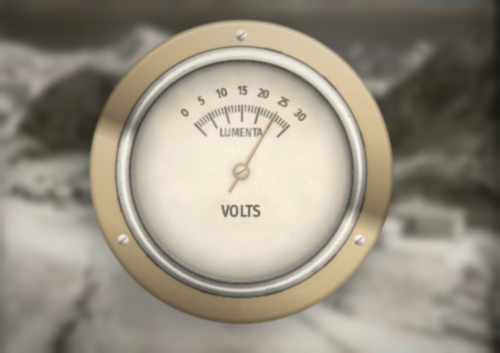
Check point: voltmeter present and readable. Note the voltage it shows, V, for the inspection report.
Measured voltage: 25 V
